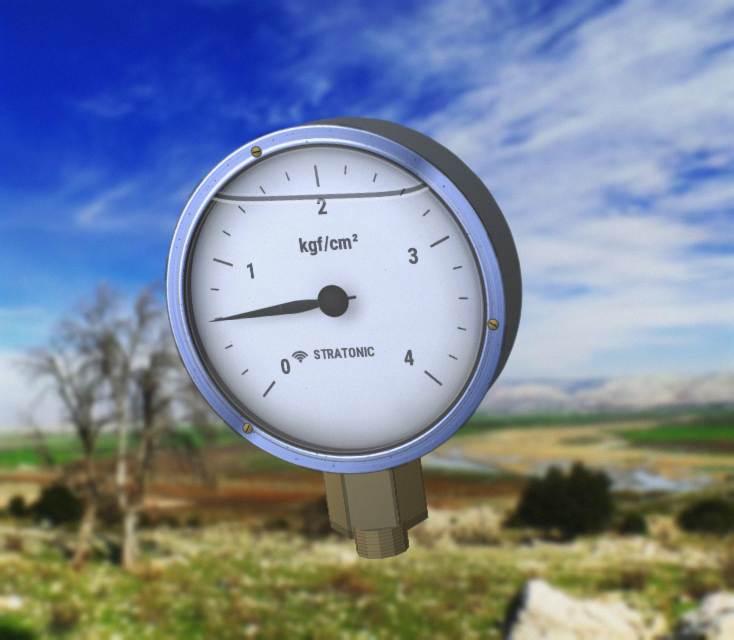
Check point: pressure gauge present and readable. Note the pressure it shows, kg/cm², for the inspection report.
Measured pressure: 0.6 kg/cm²
